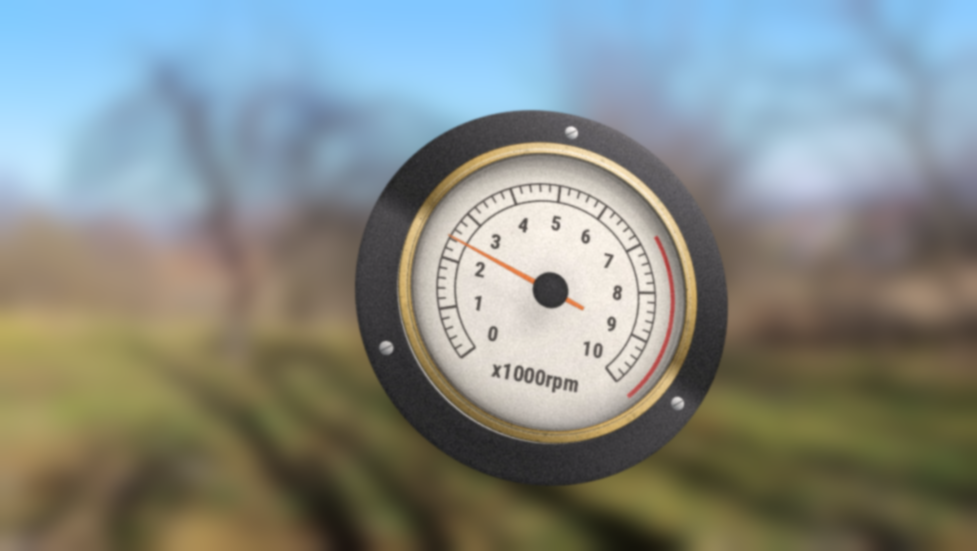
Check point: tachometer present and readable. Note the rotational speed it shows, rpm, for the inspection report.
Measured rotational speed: 2400 rpm
